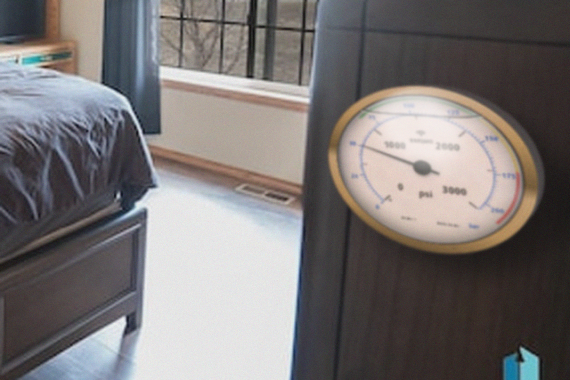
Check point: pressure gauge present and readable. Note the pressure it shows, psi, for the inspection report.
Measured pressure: 750 psi
